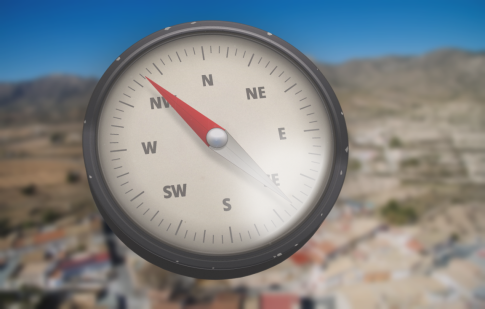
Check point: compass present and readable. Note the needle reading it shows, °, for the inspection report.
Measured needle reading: 320 °
